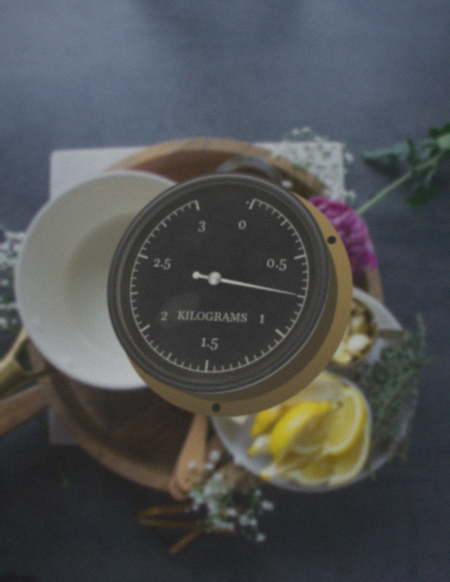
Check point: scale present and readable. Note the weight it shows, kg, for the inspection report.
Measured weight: 0.75 kg
